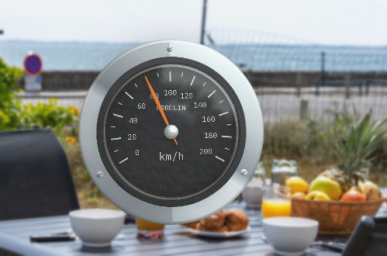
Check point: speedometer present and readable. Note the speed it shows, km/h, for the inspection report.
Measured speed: 80 km/h
